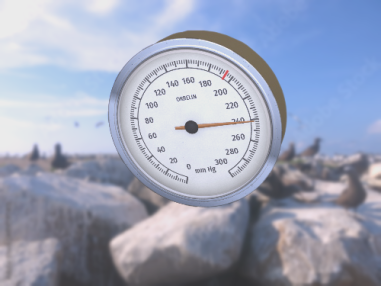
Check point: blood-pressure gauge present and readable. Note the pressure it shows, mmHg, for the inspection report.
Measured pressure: 240 mmHg
